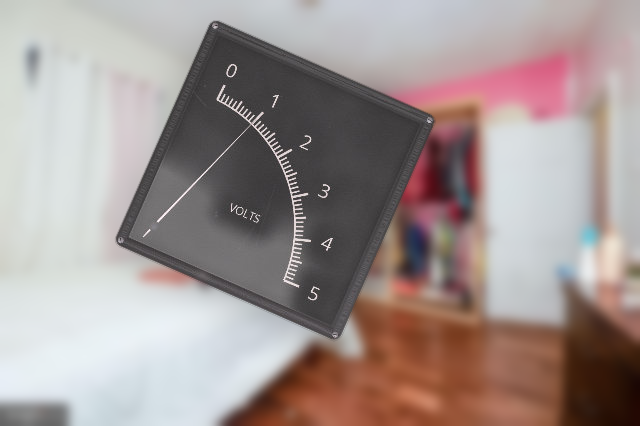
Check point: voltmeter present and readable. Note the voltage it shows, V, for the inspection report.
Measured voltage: 1 V
